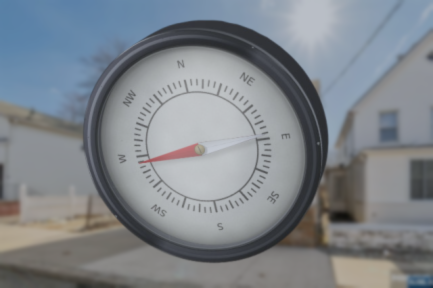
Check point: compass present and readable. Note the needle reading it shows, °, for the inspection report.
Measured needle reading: 265 °
